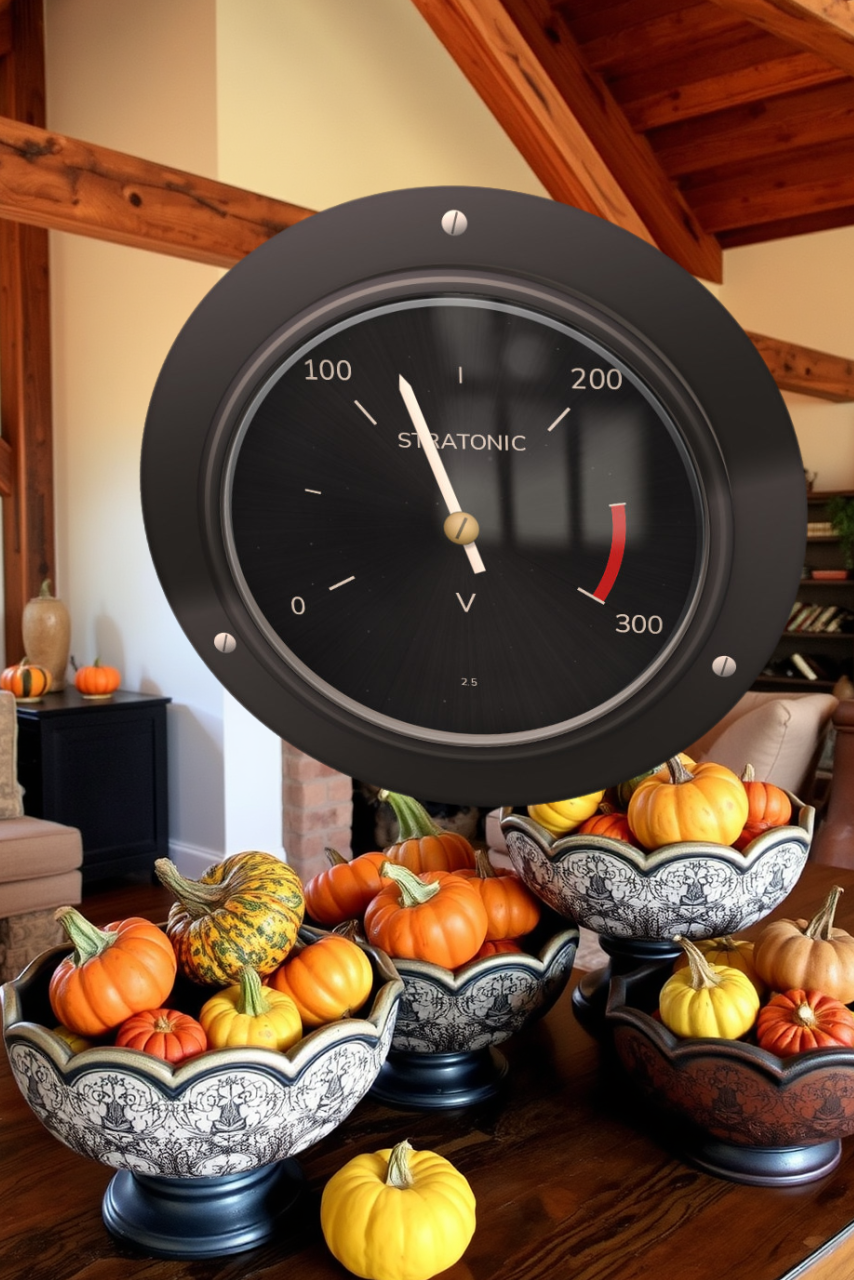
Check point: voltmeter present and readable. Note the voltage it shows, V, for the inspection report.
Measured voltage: 125 V
